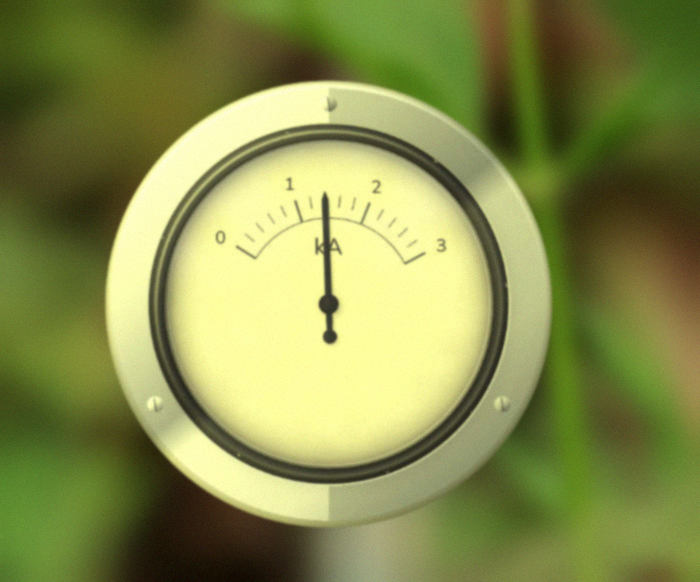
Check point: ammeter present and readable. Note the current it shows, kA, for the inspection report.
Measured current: 1.4 kA
